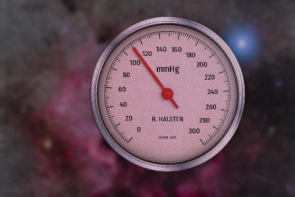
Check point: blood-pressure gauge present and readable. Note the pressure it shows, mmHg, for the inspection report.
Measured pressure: 110 mmHg
